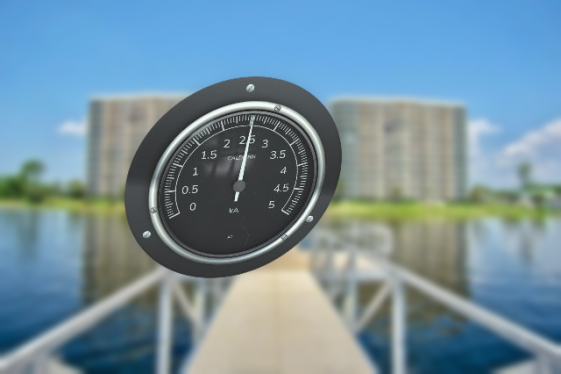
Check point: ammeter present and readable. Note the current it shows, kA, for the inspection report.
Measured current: 2.5 kA
